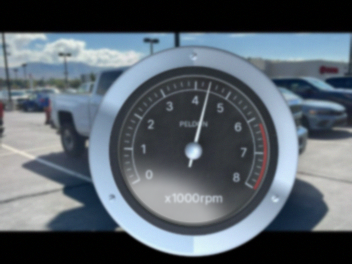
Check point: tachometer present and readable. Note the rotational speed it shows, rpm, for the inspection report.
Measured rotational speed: 4400 rpm
